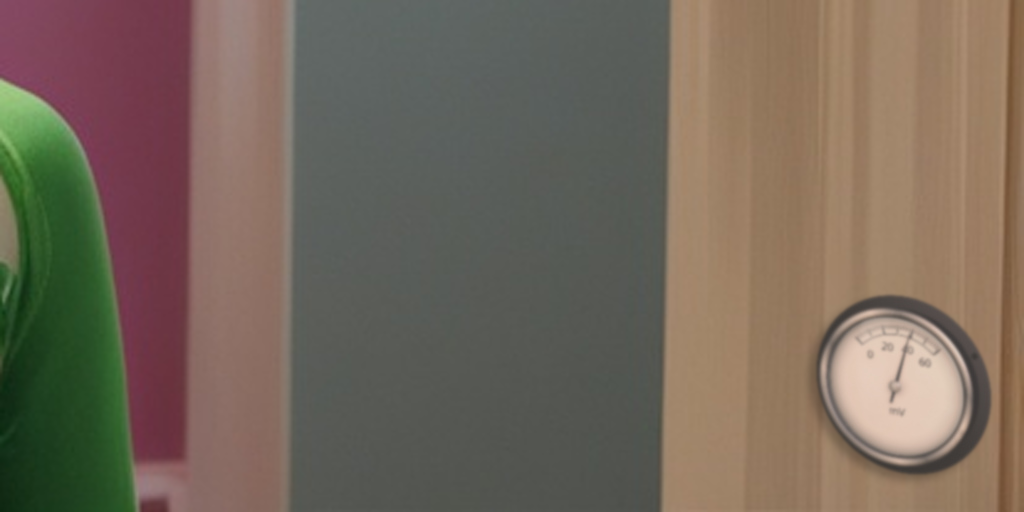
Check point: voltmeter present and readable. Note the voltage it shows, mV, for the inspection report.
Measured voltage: 40 mV
